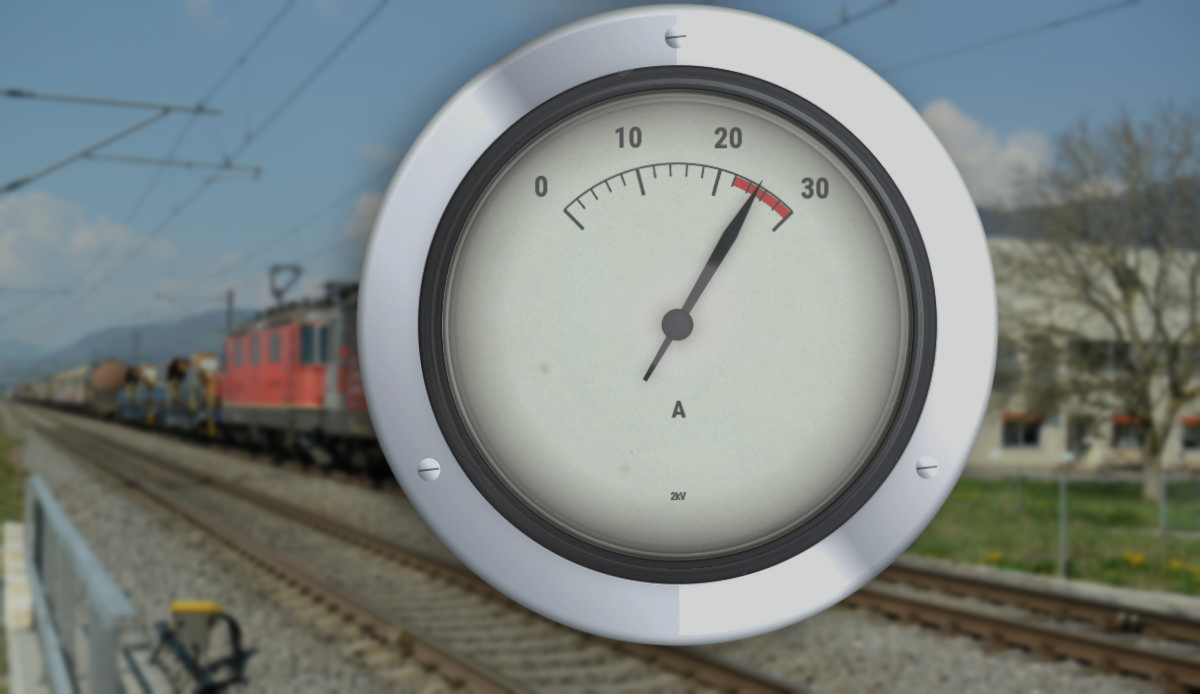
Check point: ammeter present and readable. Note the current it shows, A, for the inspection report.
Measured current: 25 A
